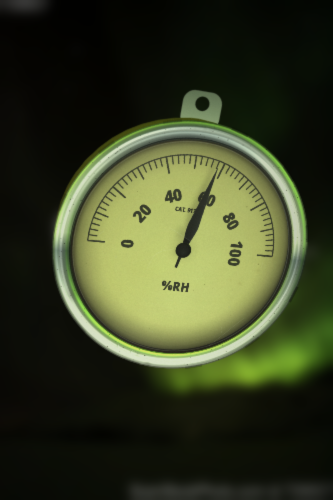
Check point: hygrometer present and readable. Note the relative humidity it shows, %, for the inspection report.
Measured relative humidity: 58 %
